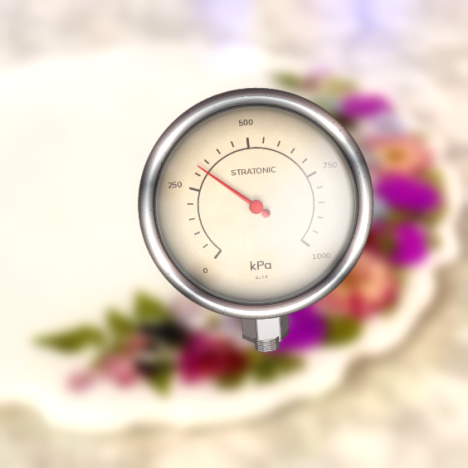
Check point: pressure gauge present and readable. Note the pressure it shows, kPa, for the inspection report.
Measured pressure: 325 kPa
